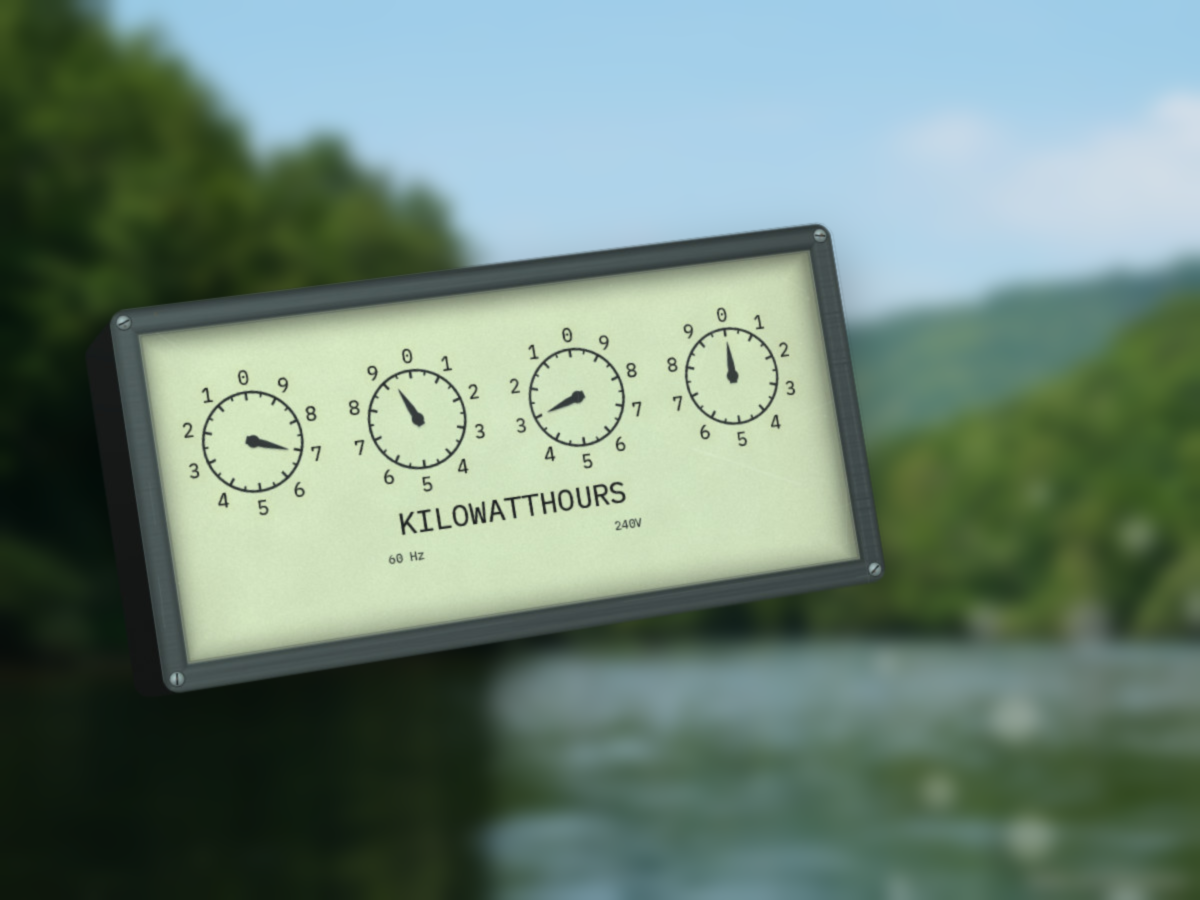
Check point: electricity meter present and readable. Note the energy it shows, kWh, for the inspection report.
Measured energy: 6930 kWh
